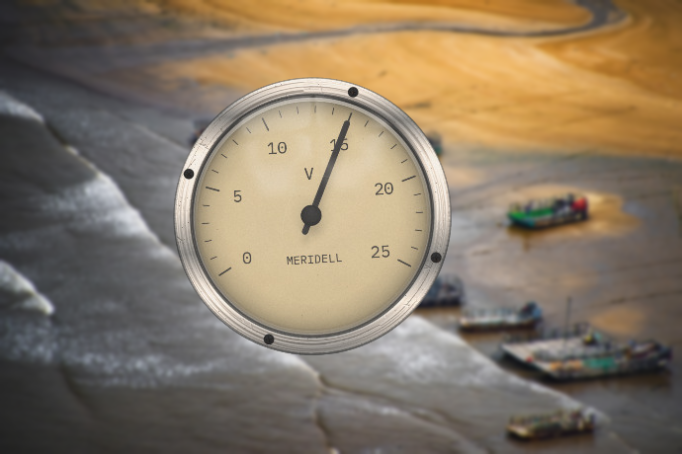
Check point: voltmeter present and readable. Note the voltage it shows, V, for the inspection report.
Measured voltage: 15 V
